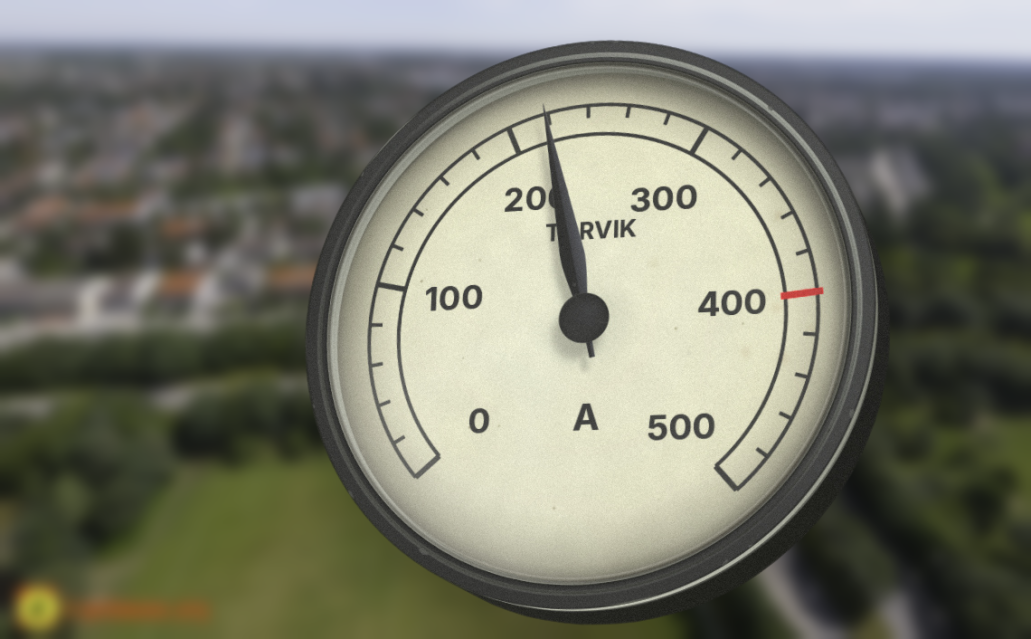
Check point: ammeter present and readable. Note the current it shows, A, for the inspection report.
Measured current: 220 A
